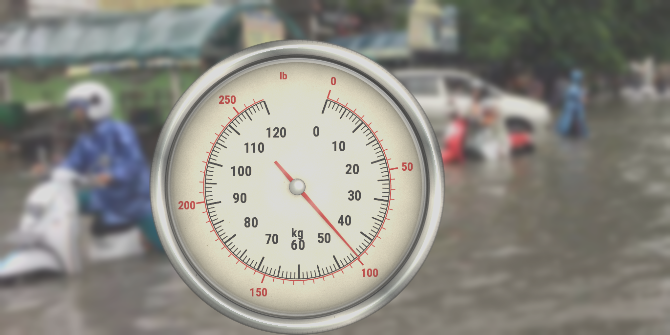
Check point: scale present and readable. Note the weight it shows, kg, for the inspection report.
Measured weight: 45 kg
